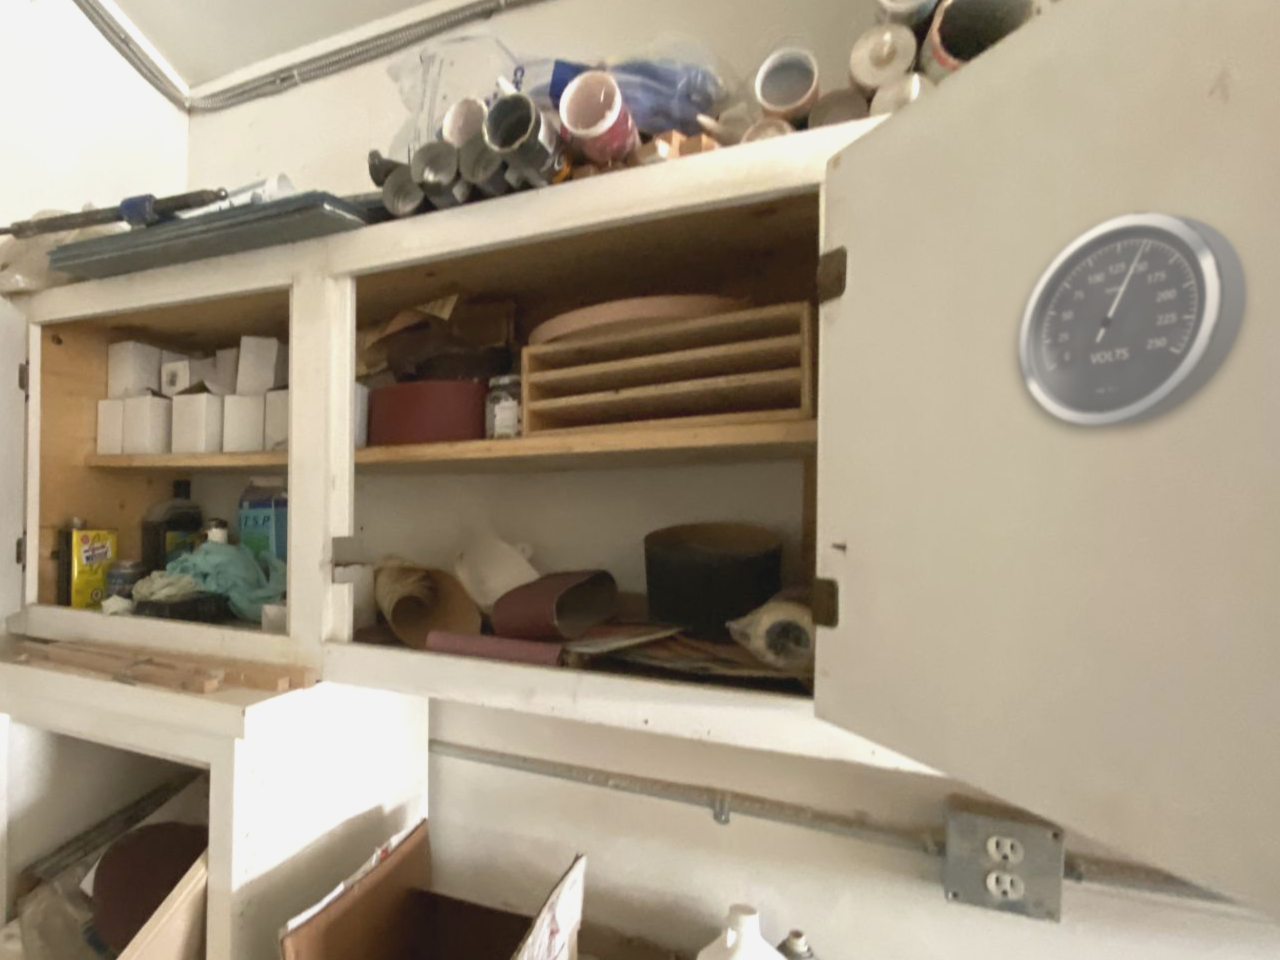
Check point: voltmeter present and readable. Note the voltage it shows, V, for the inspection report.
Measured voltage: 150 V
